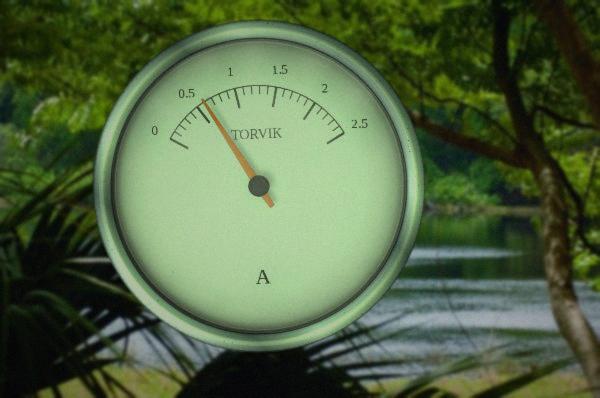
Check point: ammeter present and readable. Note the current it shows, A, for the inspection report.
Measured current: 0.6 A
